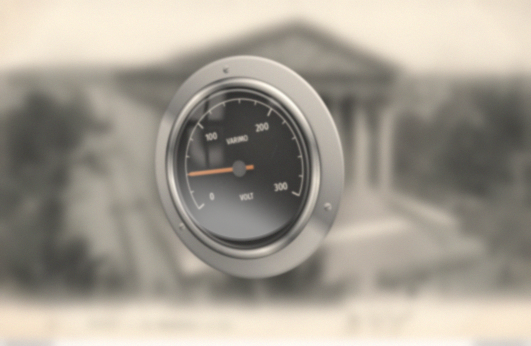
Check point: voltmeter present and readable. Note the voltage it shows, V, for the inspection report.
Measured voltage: 40 V
